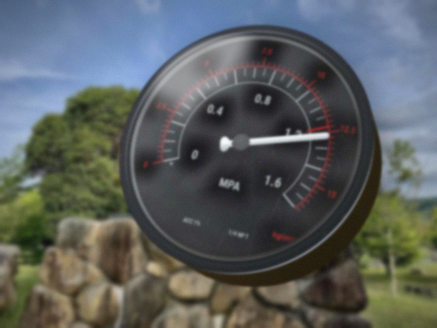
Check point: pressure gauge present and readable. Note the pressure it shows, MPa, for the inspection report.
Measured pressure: 1.25 MPa
